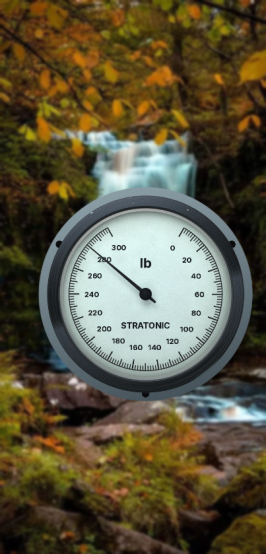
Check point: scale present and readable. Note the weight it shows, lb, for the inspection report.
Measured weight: 280 lb
